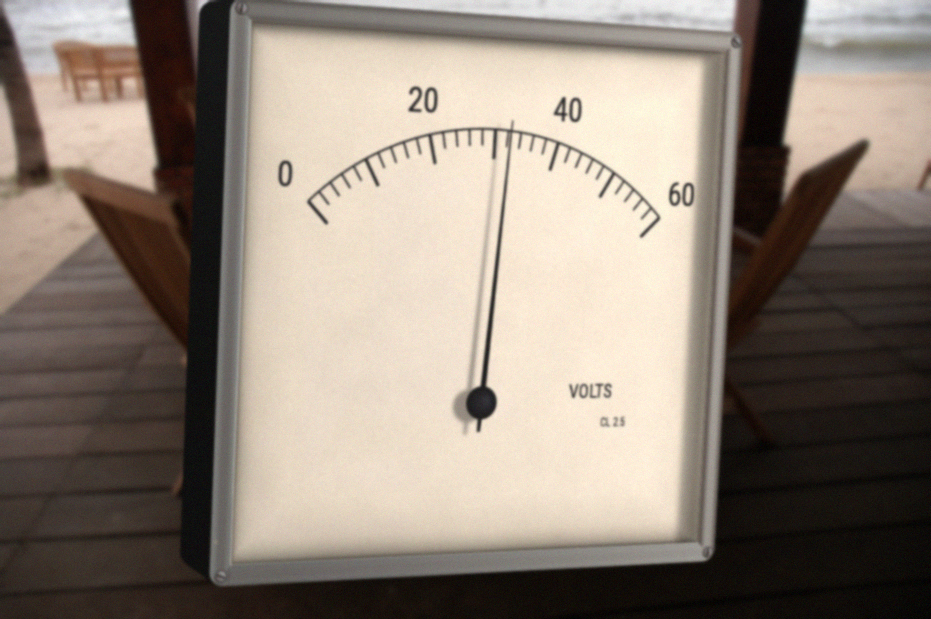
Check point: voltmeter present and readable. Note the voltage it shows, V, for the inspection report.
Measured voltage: 32 V
